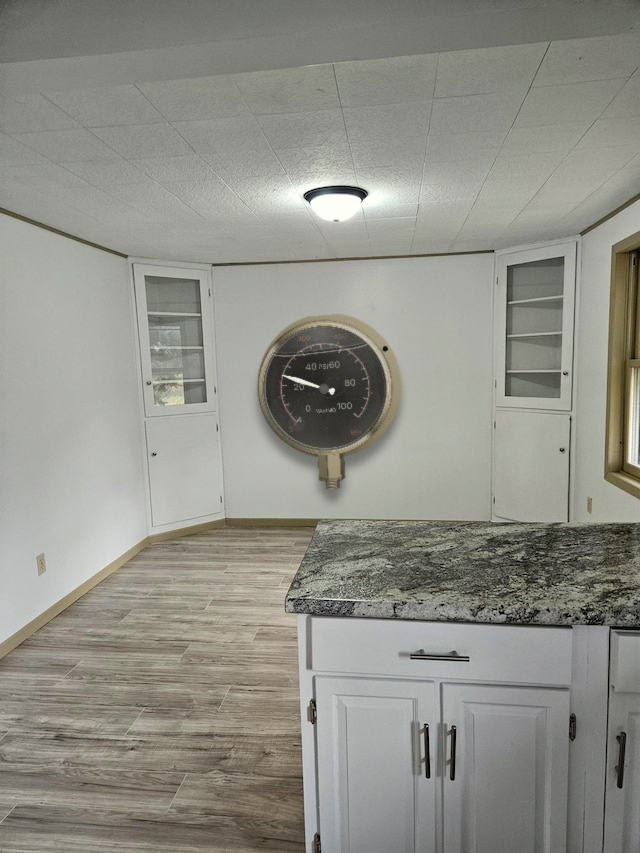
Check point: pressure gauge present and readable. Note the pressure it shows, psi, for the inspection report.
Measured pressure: 25 psi
